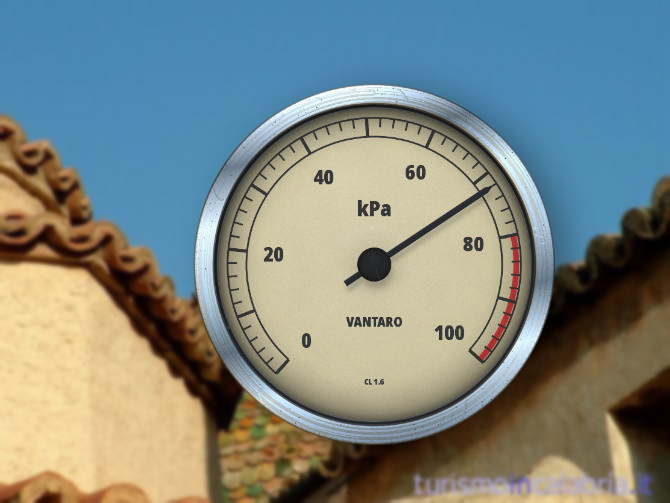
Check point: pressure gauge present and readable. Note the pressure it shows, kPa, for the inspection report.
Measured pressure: 72 kPa
